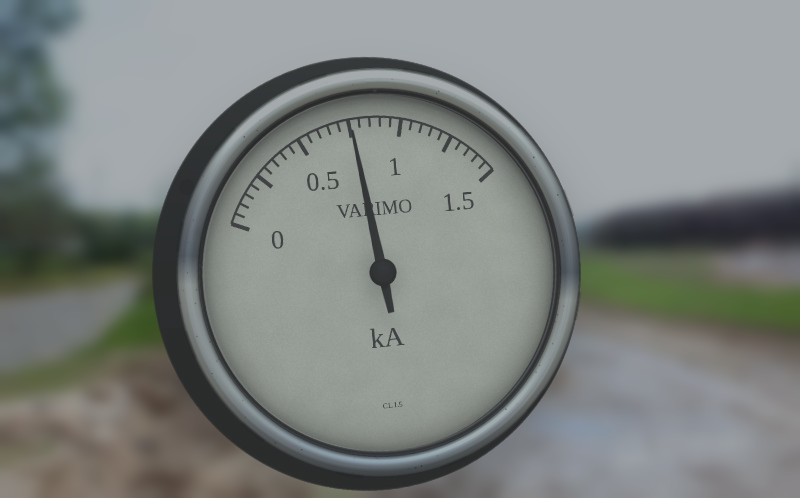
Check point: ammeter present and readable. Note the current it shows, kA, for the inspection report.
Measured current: 0.75 kA
